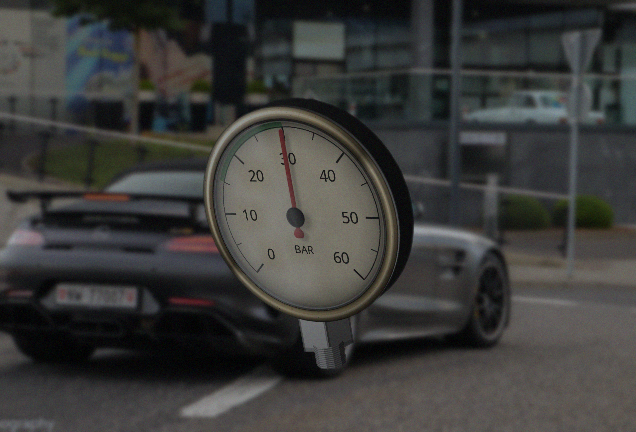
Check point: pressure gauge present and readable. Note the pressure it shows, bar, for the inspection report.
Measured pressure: 30 bar
